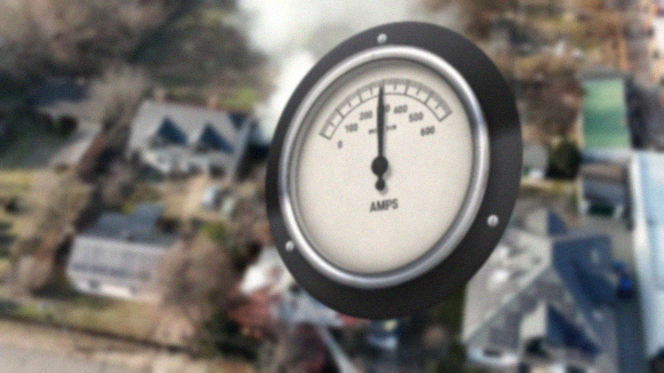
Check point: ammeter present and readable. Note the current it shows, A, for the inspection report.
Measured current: 300 A
